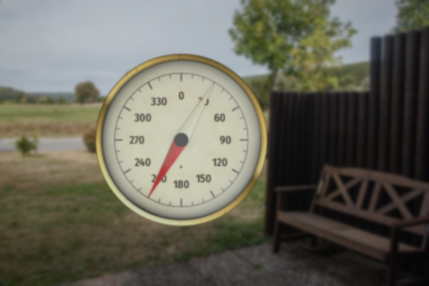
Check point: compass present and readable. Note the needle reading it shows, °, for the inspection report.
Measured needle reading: 210 °
